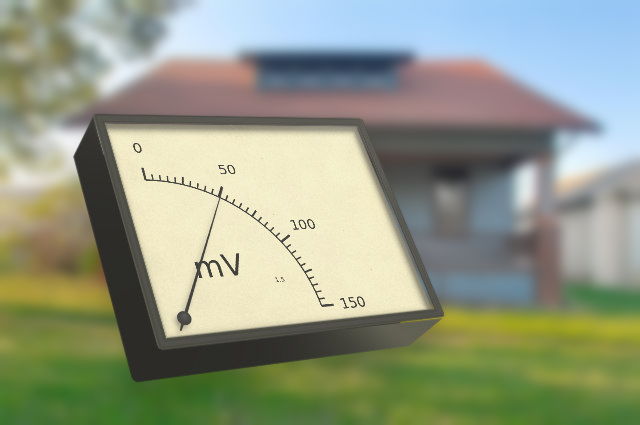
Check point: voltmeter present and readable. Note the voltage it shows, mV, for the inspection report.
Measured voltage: 50 mV
